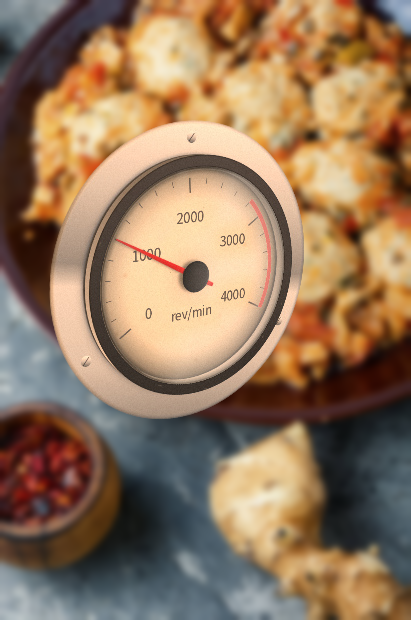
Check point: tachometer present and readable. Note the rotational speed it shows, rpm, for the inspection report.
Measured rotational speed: 1000 rpm
